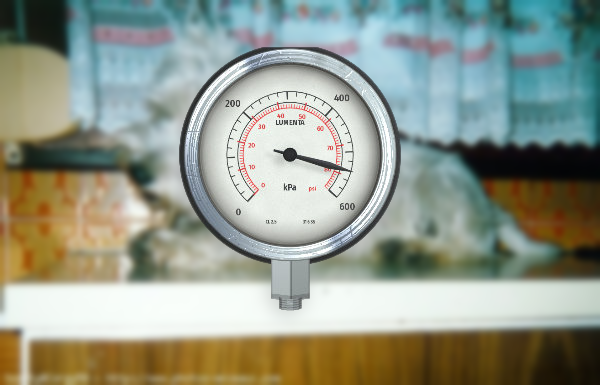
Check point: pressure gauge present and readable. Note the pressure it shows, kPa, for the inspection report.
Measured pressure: 540 kPa
